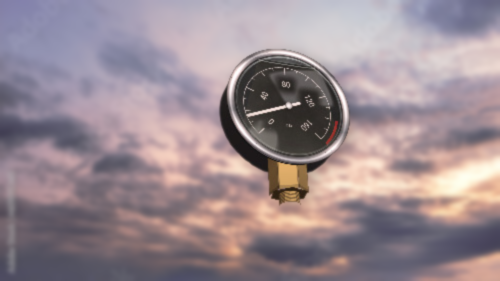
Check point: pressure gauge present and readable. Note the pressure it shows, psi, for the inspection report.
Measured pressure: 15 psi
